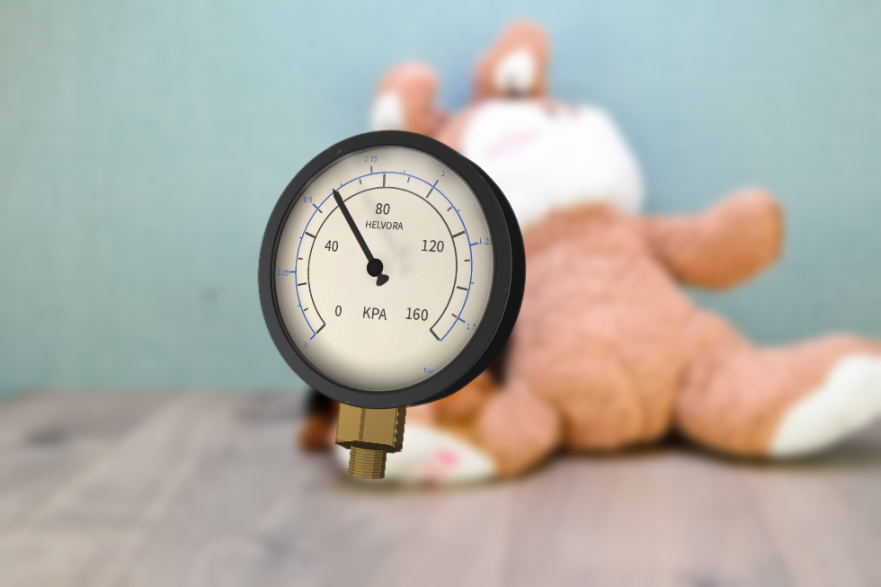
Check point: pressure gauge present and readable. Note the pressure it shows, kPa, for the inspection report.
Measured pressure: 60 kPa
